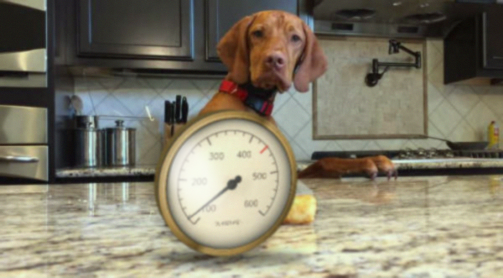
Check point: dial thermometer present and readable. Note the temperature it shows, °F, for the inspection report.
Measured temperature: 120 °F
